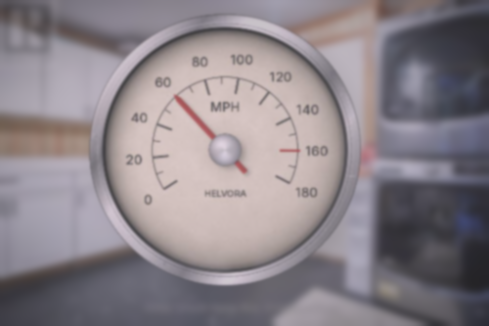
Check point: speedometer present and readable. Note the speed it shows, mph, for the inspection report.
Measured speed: 60 mph
